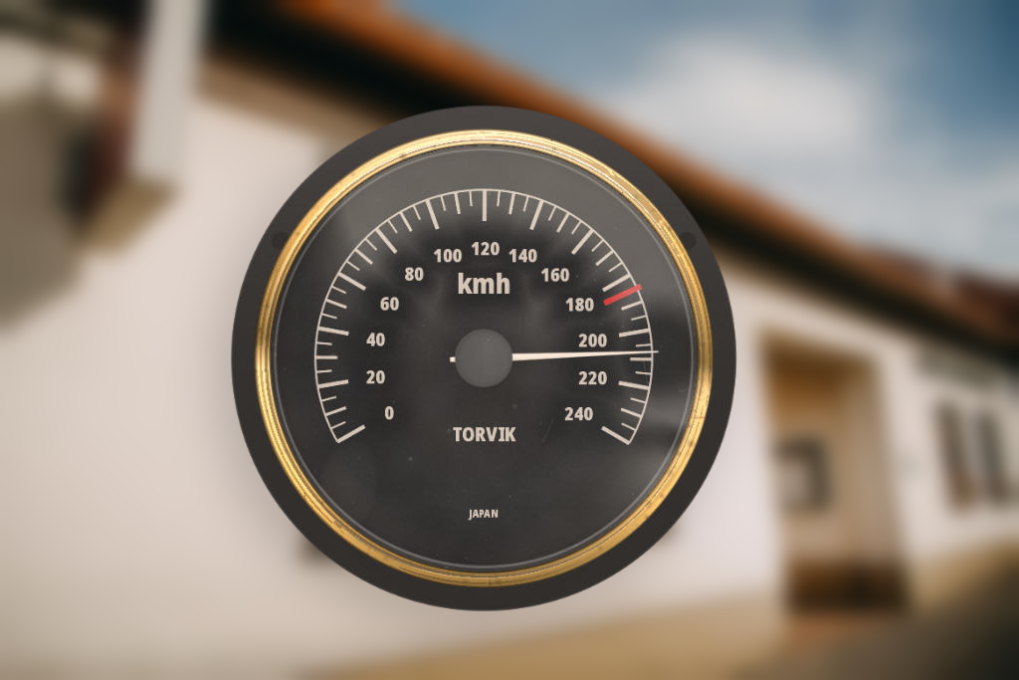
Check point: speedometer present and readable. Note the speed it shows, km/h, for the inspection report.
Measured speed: 207.5 km/h
